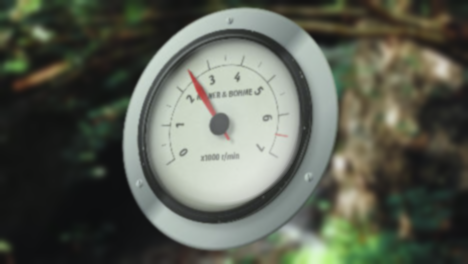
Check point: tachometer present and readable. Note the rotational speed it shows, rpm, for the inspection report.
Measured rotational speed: 2500 rpm
